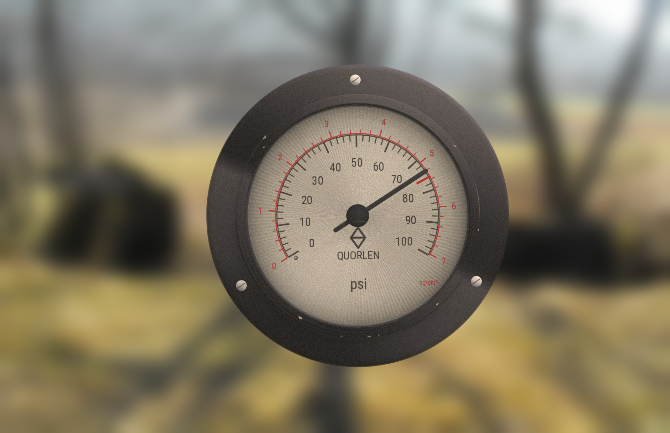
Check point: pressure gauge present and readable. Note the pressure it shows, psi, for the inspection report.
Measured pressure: 74 psi
